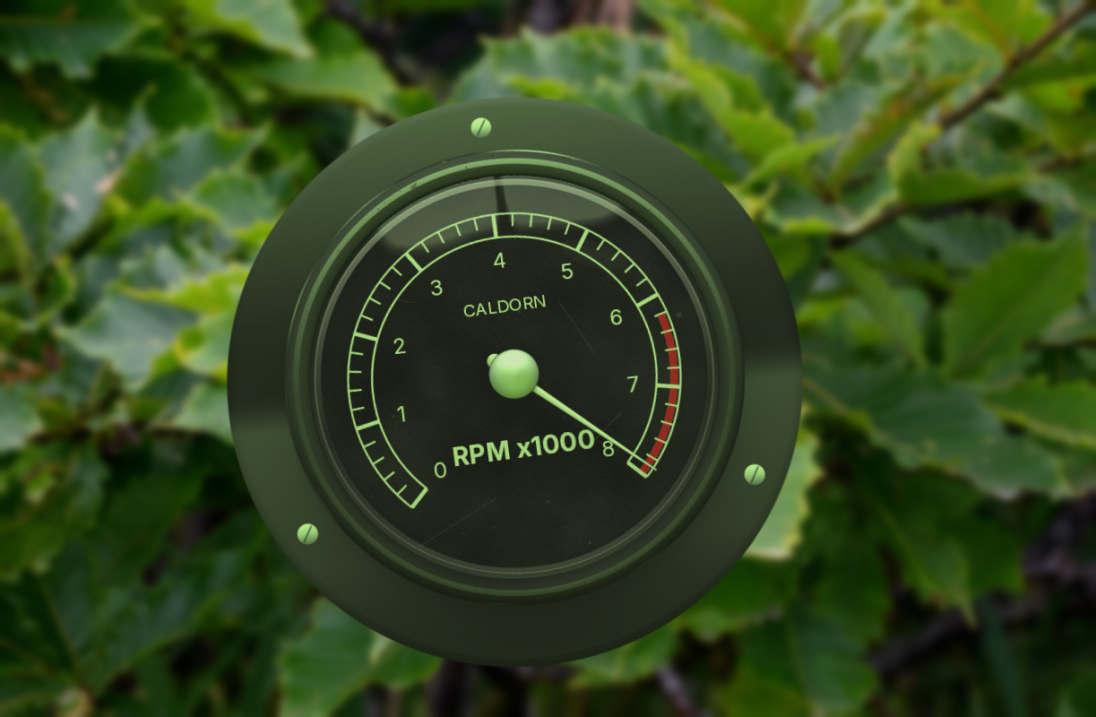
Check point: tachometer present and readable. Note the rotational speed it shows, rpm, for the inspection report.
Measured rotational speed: 7900 rpm
